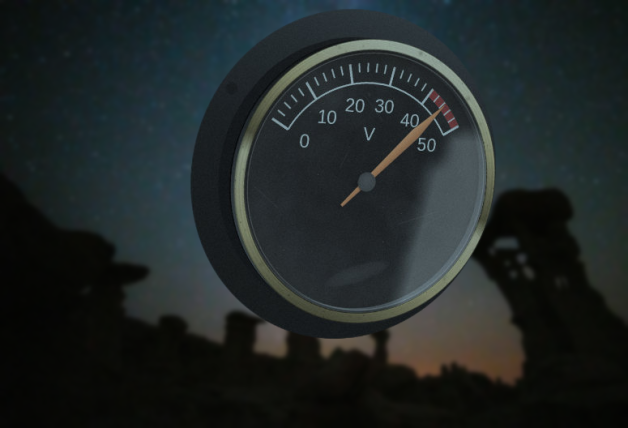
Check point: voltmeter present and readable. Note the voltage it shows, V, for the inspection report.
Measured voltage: 44 V
